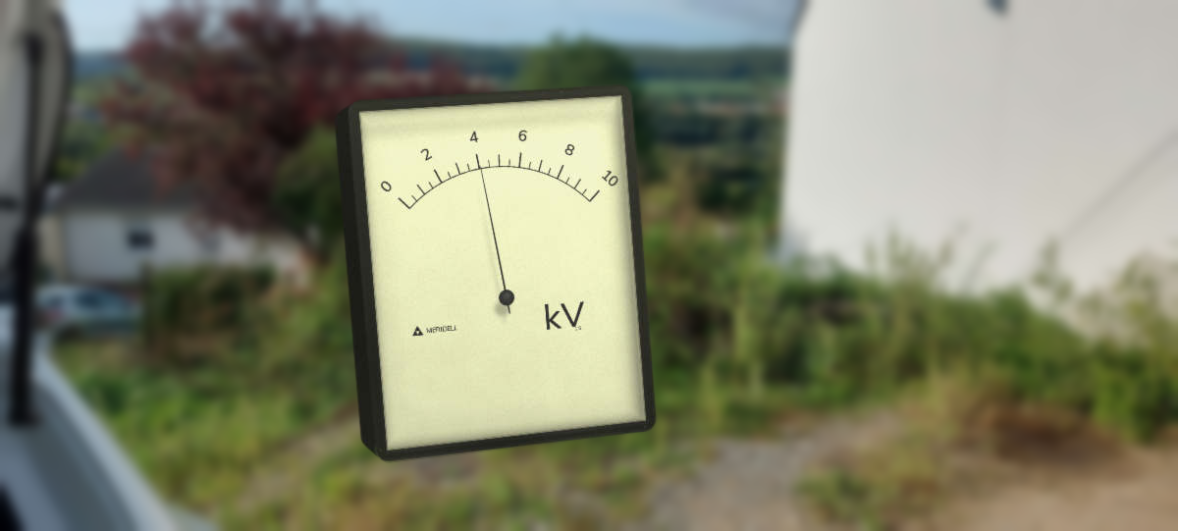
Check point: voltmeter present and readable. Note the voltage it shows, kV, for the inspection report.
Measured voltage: 4 kV
